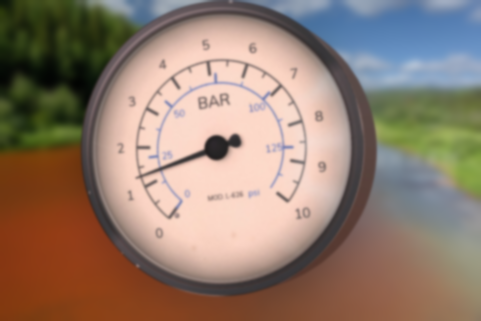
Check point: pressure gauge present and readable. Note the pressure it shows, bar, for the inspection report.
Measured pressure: 1.25 bar
